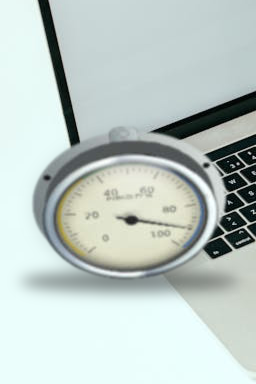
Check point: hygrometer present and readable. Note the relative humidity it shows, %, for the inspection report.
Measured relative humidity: 90 %
